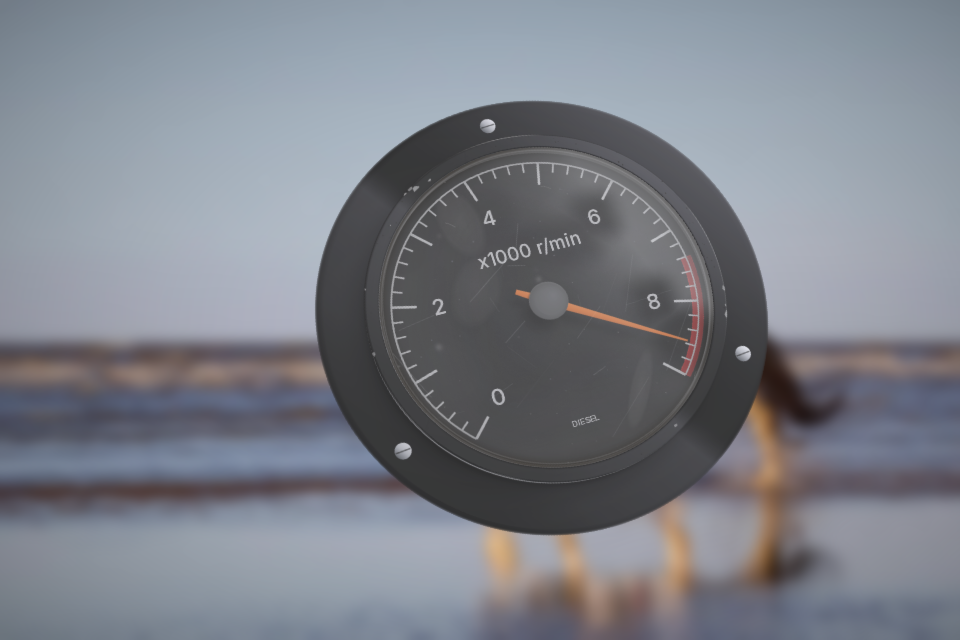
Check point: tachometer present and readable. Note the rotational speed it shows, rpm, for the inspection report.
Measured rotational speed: 8600 rpm
